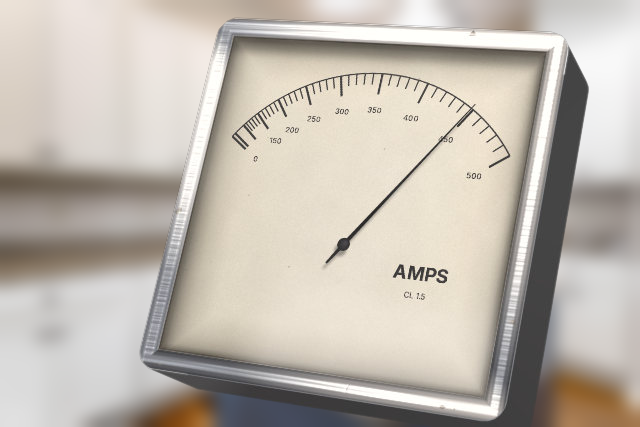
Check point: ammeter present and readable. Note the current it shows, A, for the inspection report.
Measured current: 450 A
